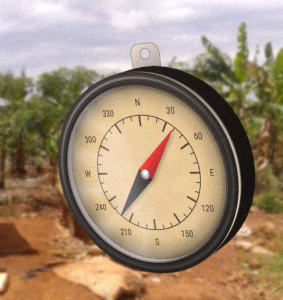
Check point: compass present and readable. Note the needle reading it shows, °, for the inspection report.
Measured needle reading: 40 °
